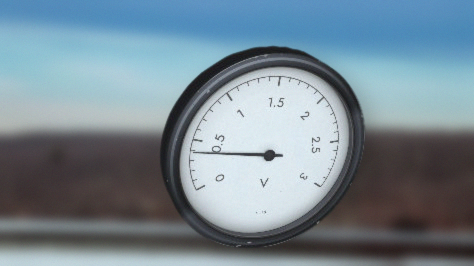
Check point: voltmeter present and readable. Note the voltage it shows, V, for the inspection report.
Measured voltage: 0.4 V
